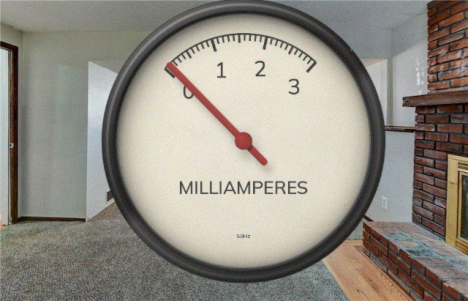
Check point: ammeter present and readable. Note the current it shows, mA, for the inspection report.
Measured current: 0.1 mA
